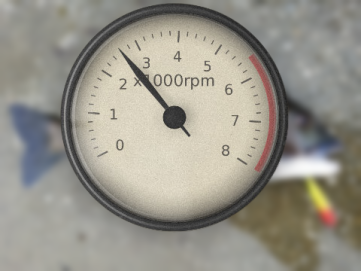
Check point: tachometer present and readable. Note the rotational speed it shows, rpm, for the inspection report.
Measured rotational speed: 2600 rpm
